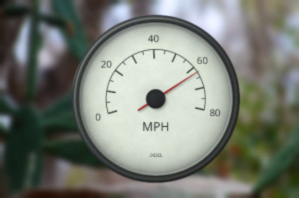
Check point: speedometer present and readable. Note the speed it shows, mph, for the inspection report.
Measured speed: 62.5 mph
